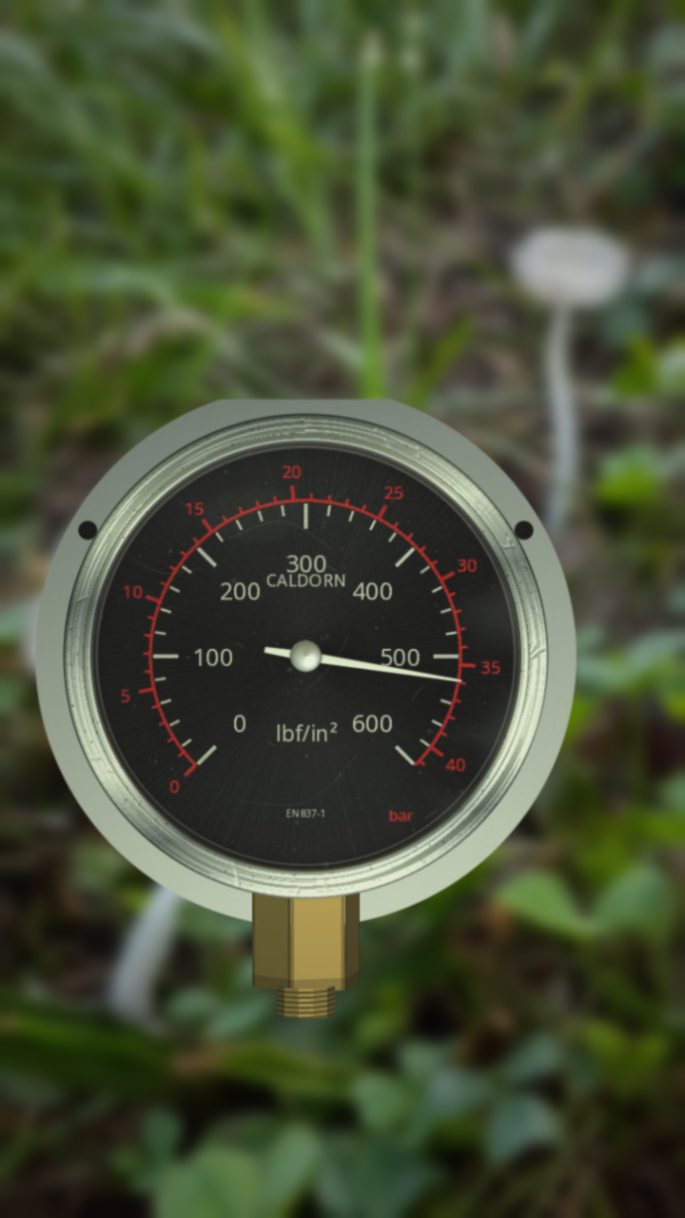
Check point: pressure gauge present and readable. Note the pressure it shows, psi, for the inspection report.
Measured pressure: 520 psi
